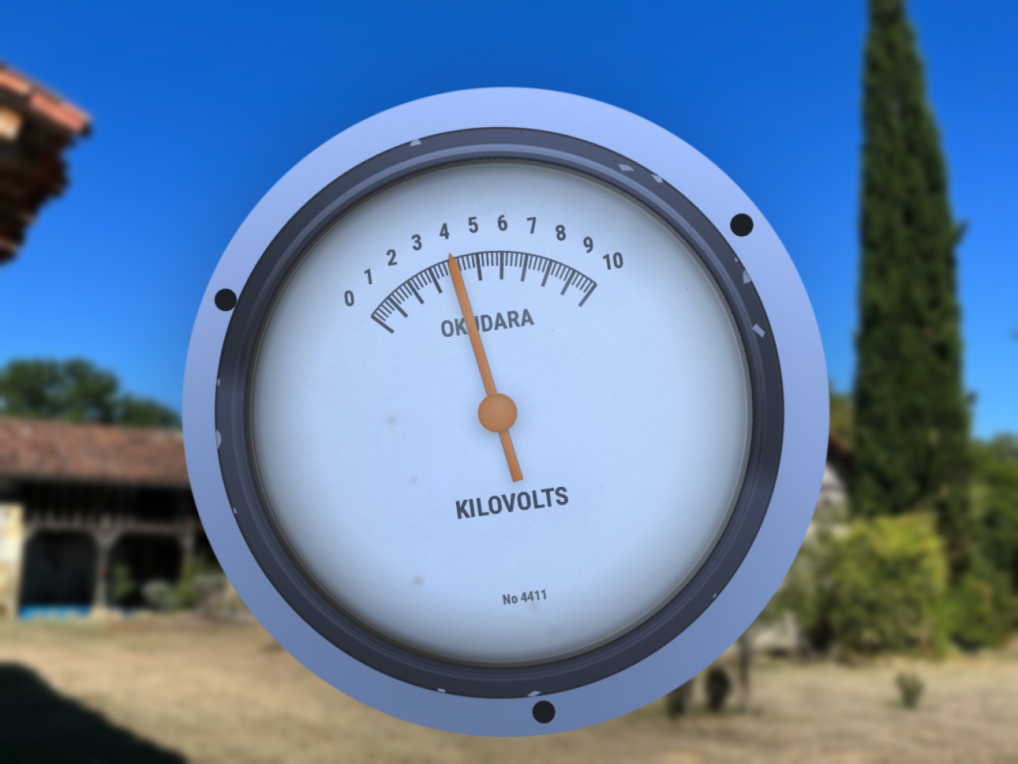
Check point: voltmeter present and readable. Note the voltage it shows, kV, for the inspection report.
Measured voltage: 4 kV
